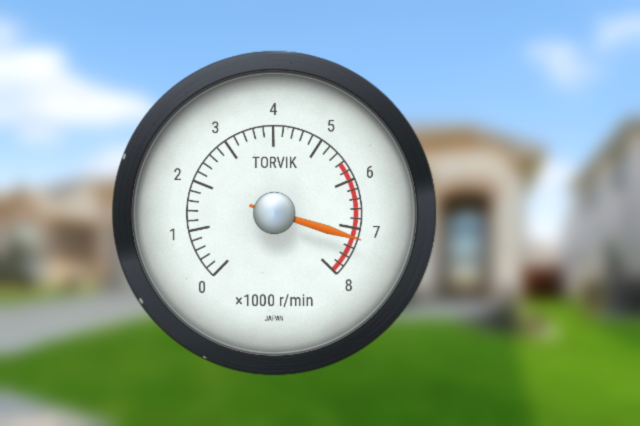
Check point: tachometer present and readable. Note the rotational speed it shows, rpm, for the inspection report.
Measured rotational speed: 7200 rpm
